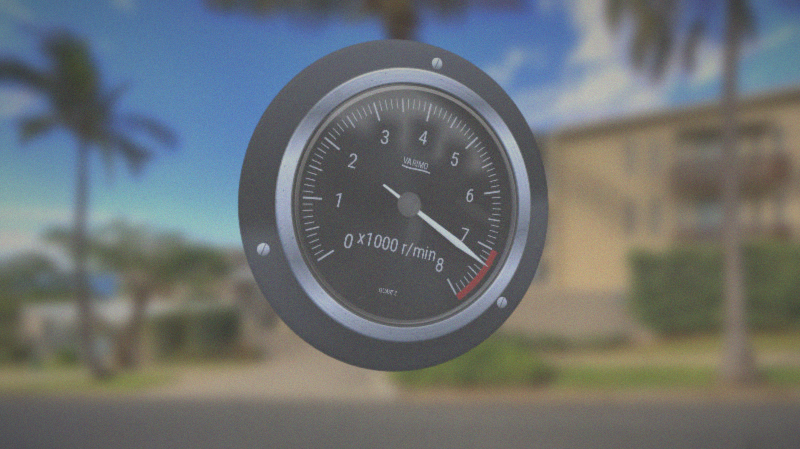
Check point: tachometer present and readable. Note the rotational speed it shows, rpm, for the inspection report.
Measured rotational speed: 7300 rpm
